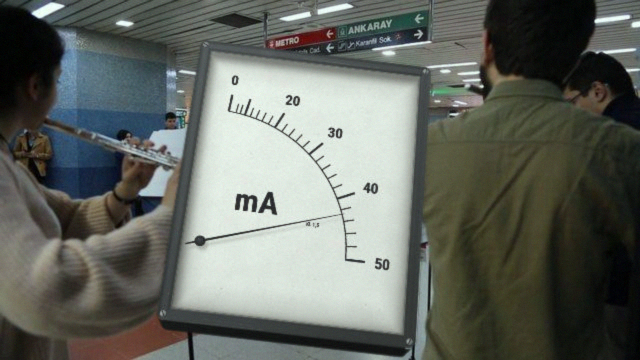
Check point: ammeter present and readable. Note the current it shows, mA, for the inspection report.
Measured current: 43 mA
